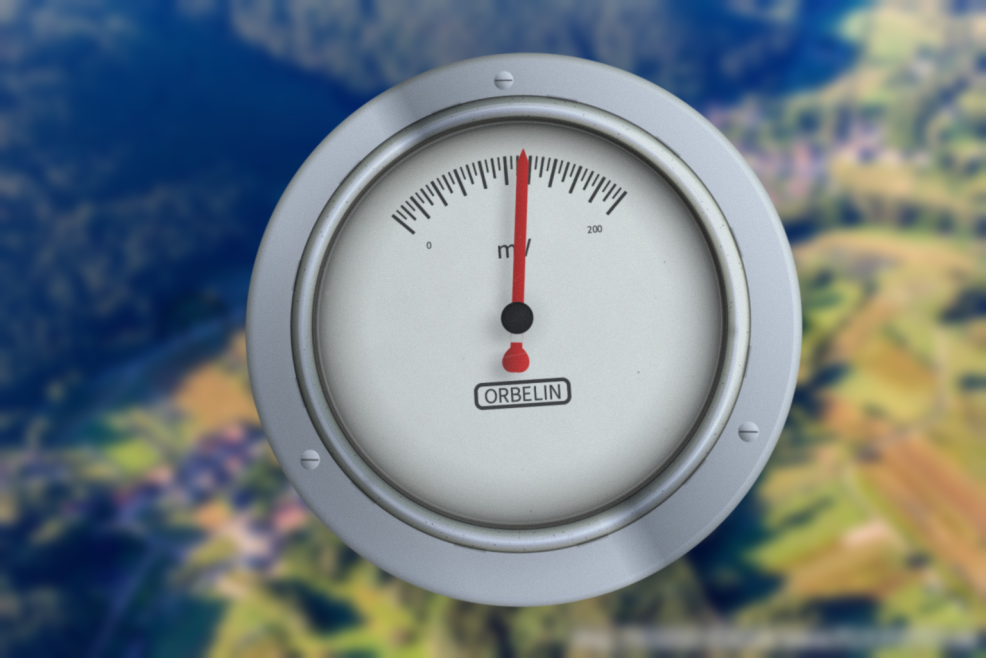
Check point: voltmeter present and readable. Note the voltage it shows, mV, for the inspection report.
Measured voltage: 115 mV
